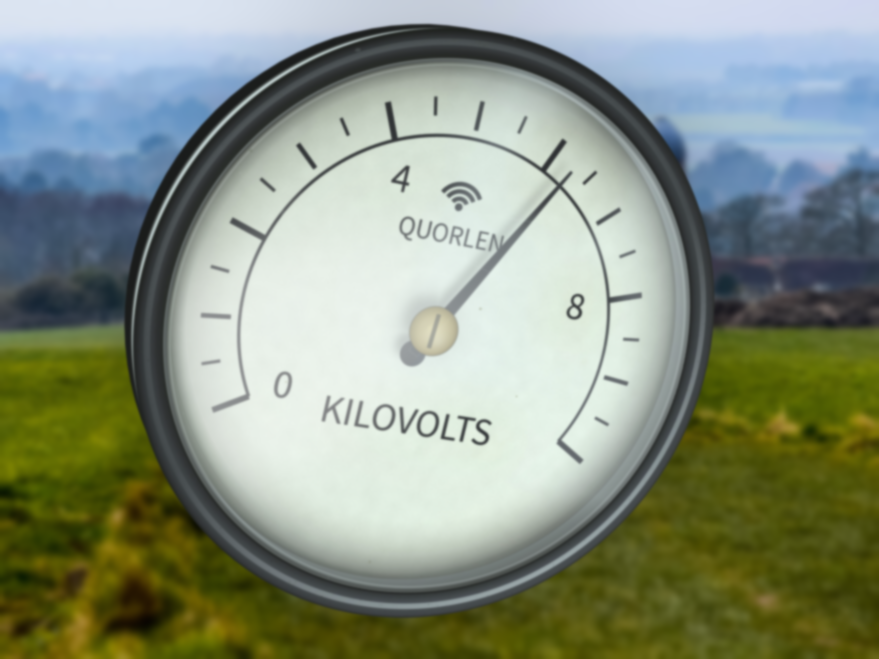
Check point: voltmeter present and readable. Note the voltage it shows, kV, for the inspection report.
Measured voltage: 6.25 kV
